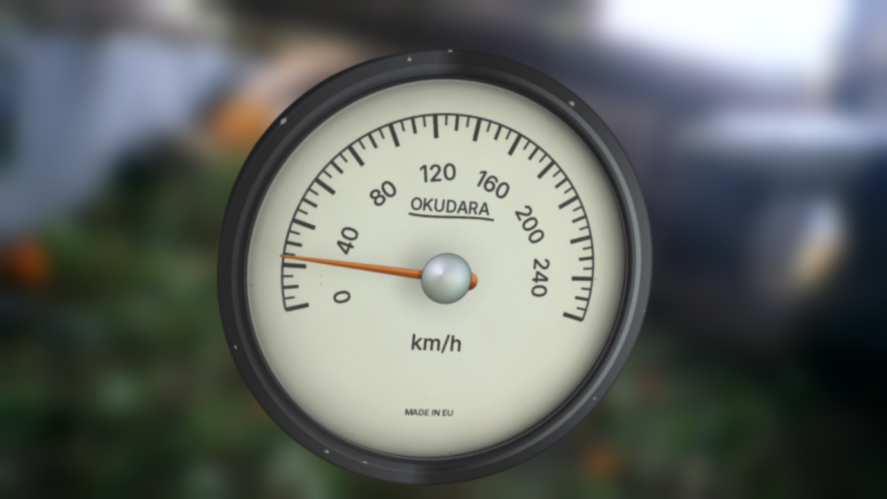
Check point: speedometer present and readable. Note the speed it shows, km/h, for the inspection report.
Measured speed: 25 km/h
